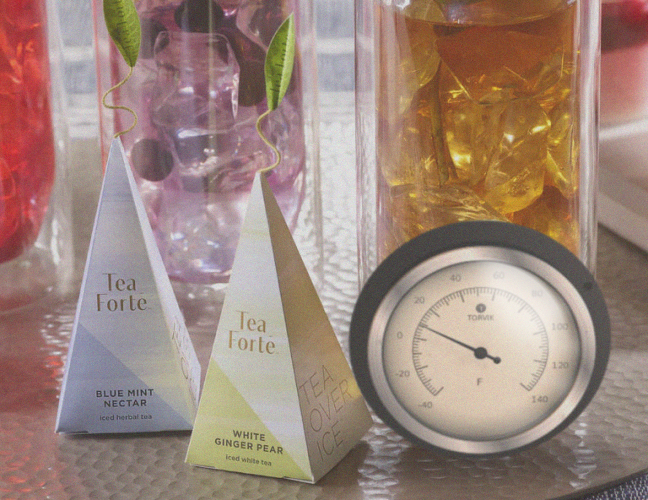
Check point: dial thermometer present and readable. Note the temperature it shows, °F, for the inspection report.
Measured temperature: 10 °F
